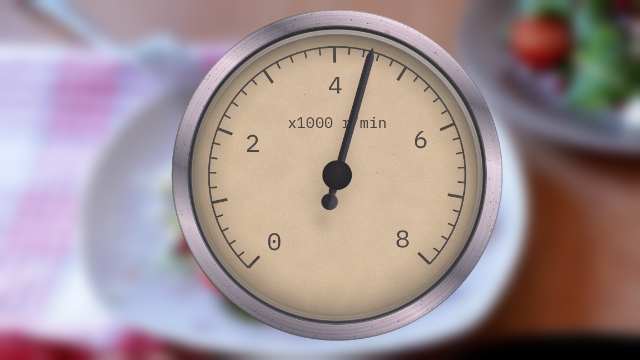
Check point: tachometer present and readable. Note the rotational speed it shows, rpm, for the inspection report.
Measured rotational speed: 4500 rpm
